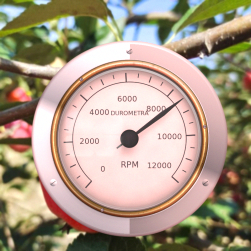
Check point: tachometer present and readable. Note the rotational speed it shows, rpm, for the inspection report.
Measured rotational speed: 8500 rpm
